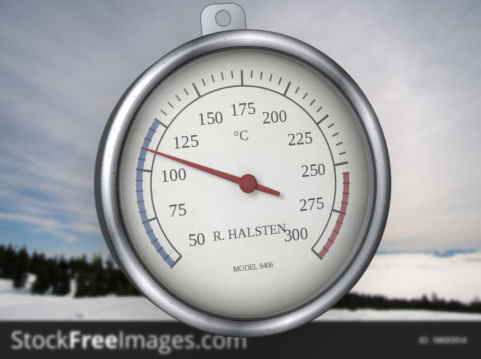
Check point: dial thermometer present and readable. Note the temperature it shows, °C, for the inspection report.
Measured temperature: 110 °C
